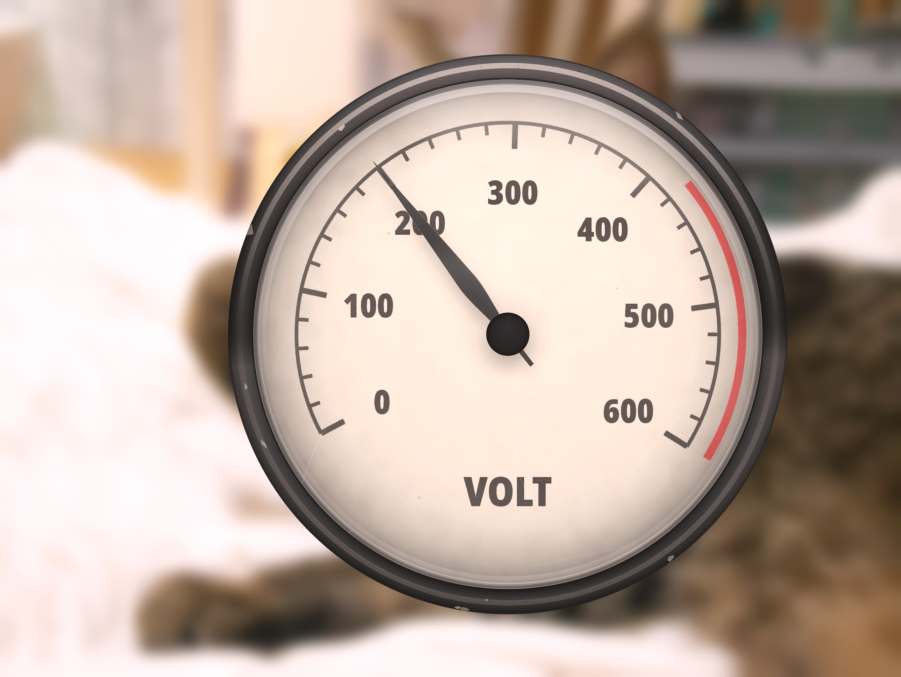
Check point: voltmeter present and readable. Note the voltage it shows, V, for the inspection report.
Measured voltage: 200 V
